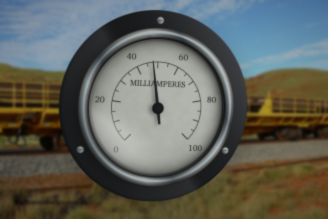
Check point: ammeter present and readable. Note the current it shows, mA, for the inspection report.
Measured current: 47.5 mA
